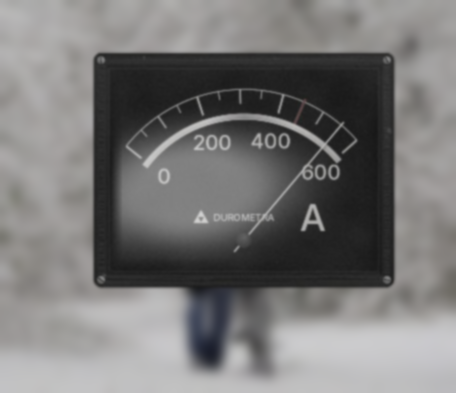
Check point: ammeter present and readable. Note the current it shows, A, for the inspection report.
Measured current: 550 A
